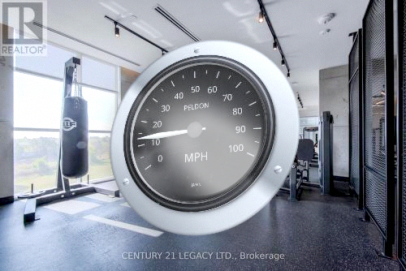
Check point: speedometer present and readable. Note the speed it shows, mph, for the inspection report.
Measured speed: 12.5 mph
